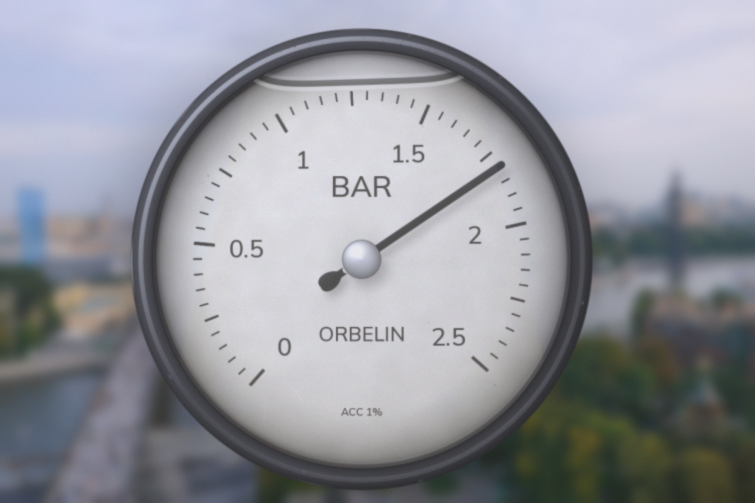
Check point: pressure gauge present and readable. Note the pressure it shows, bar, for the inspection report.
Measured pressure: 1.8 bar
